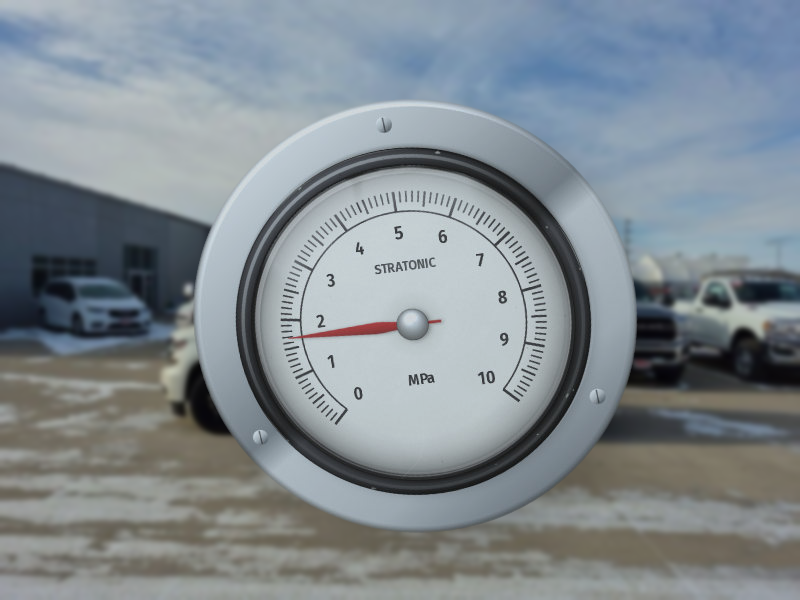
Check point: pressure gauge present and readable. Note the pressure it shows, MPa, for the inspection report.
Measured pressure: 1.7 MPa
